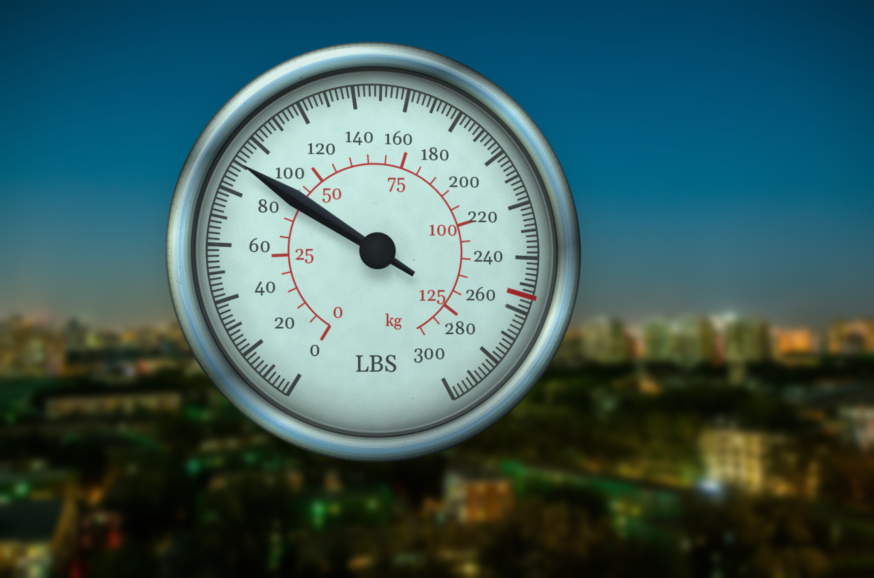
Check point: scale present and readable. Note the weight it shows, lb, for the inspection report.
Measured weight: 90 lb
